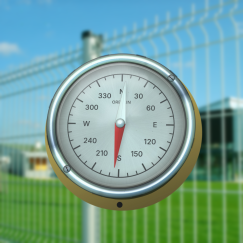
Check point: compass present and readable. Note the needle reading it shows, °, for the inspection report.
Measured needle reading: 185 °
